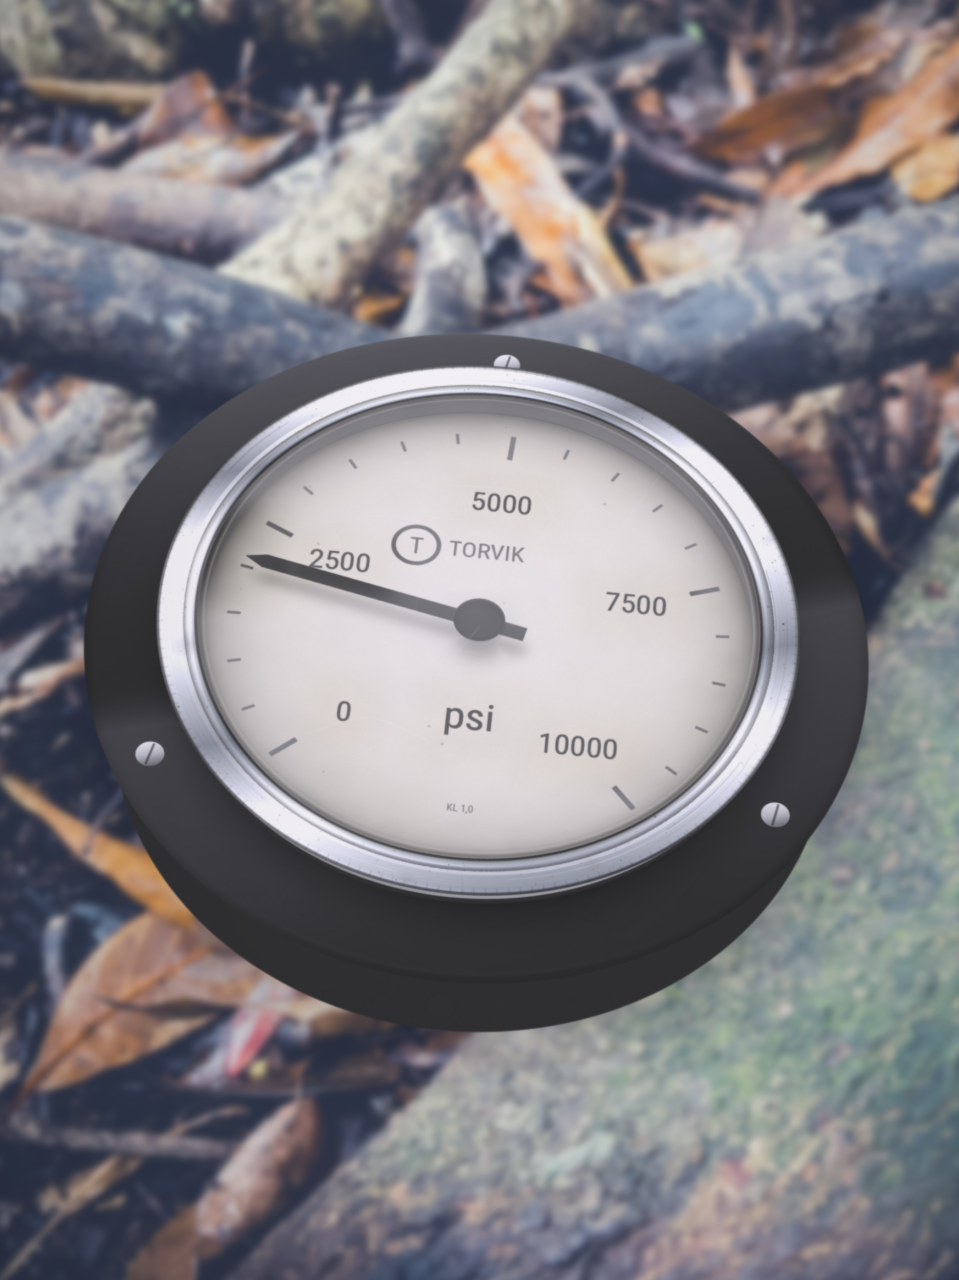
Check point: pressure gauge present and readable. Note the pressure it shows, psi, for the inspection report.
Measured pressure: 2000 psi
